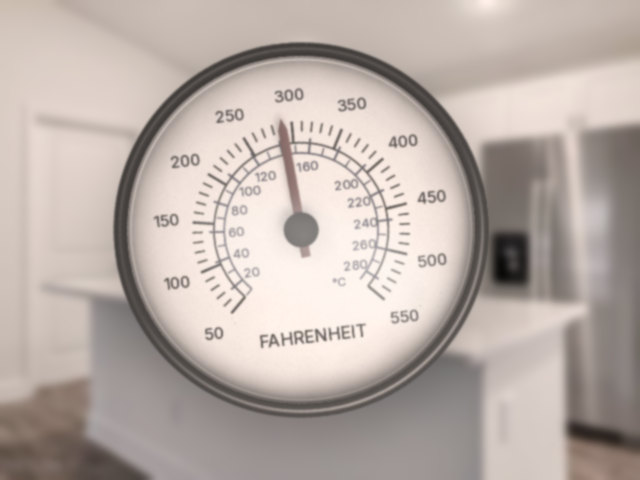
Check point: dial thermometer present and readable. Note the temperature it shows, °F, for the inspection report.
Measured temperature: 290 °F
